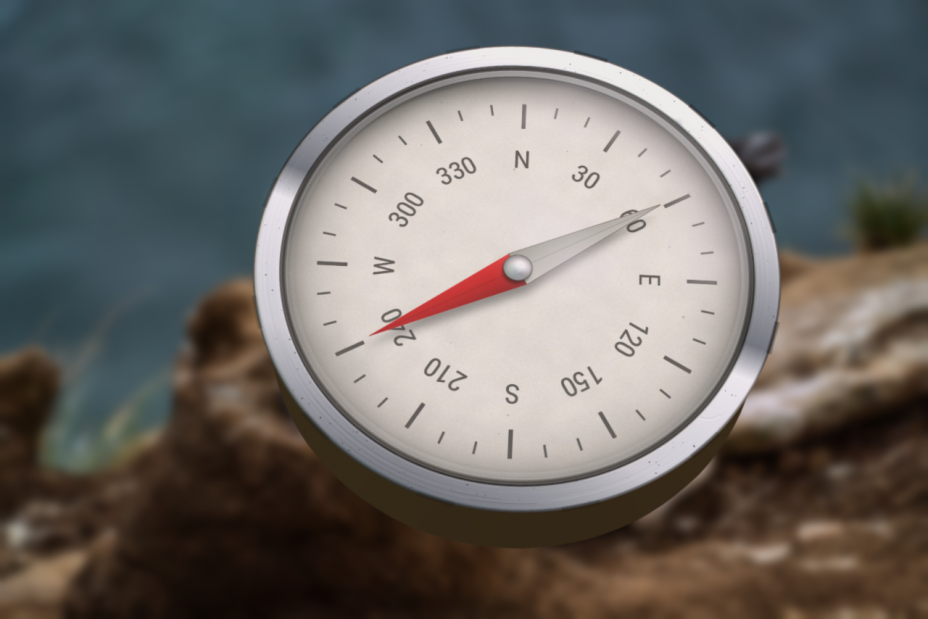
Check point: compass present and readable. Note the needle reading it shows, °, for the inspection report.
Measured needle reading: 240 °
